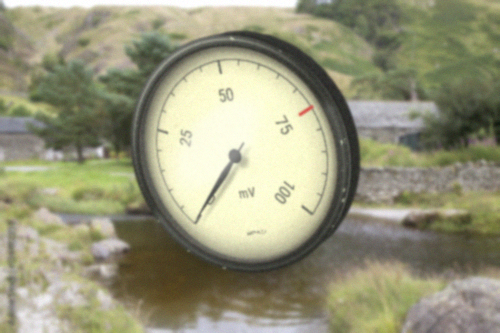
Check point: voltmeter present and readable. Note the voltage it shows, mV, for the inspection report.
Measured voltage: 0 mV
